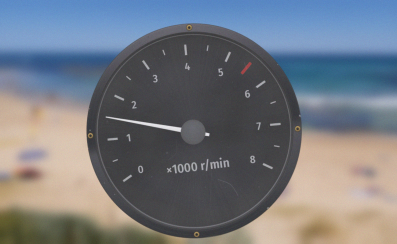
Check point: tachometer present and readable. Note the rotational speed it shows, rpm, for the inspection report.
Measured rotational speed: 1500 rpm
